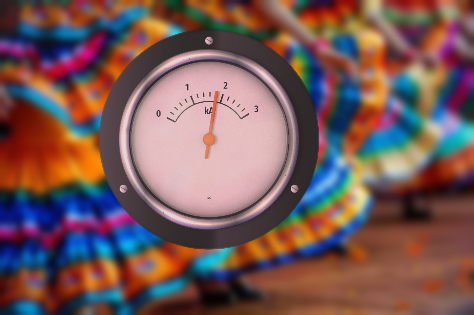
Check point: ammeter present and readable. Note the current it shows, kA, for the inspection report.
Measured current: 1.8 kA
